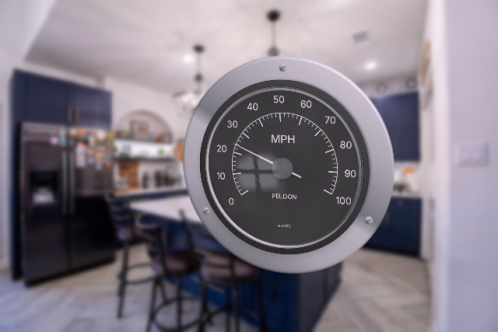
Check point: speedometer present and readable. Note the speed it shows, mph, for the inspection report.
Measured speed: 24 mph
